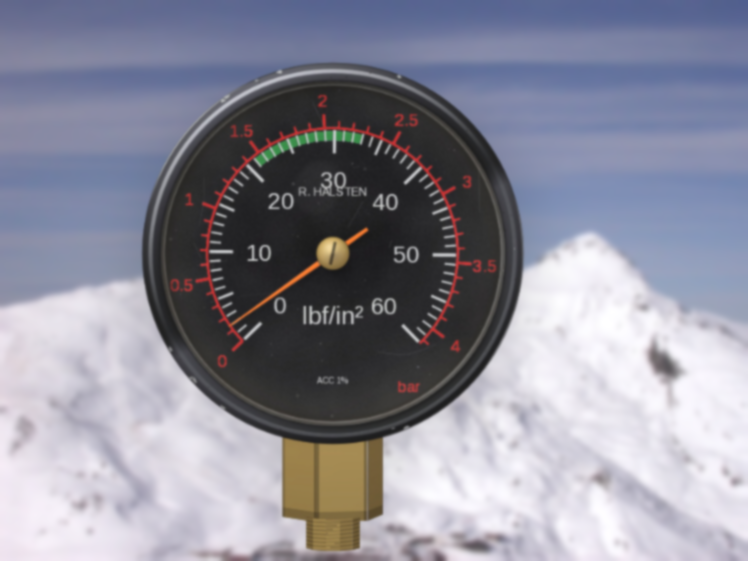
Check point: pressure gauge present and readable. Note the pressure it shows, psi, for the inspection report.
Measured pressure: 2 psi
